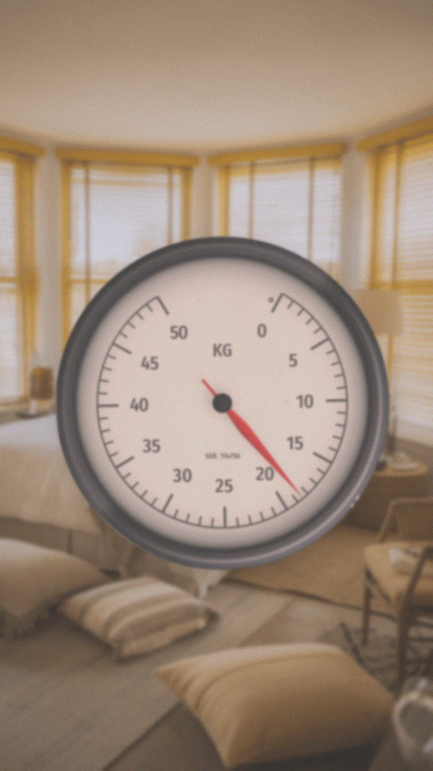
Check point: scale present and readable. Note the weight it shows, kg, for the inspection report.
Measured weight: 18.5 kg
